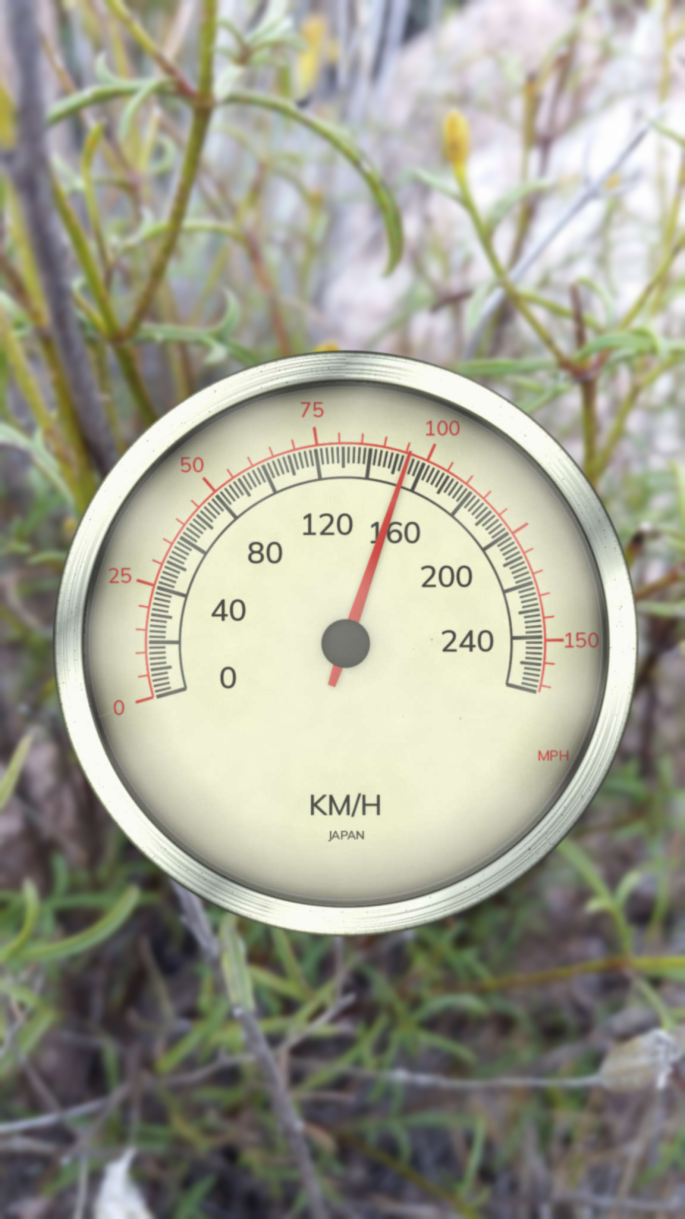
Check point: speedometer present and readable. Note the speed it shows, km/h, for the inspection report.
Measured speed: 154 km/h
